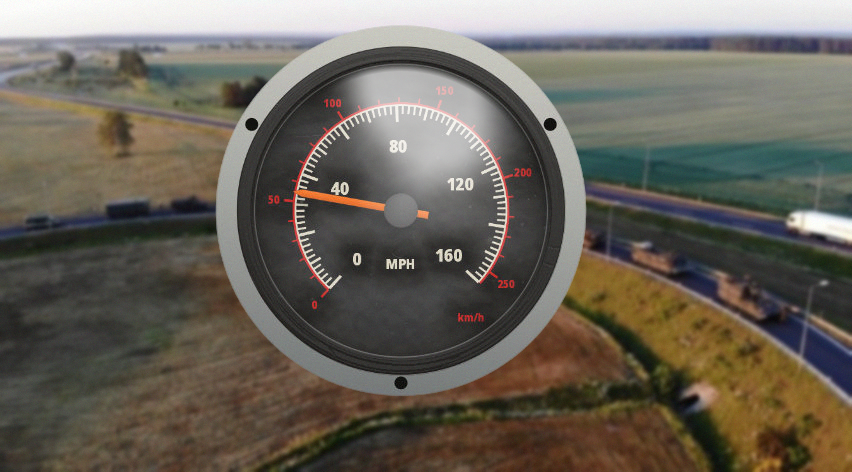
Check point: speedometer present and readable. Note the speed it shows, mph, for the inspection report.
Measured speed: 34 mph
